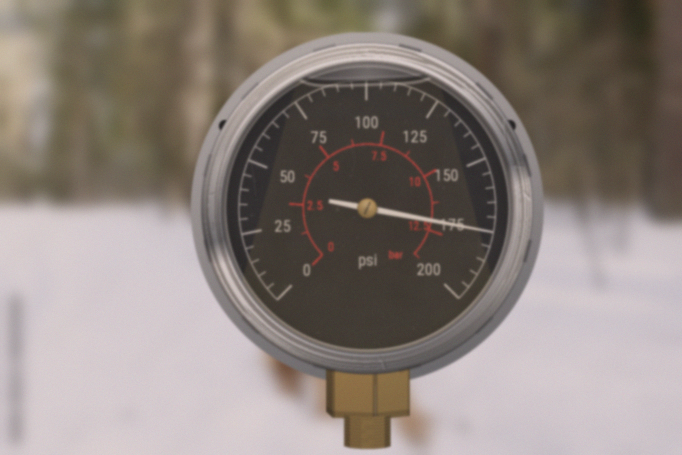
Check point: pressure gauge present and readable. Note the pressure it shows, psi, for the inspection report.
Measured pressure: 175 psi
